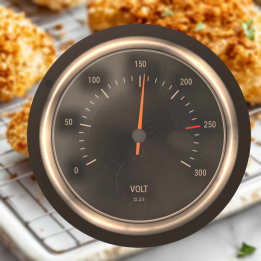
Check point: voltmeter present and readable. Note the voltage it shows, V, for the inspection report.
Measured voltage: 155 V
